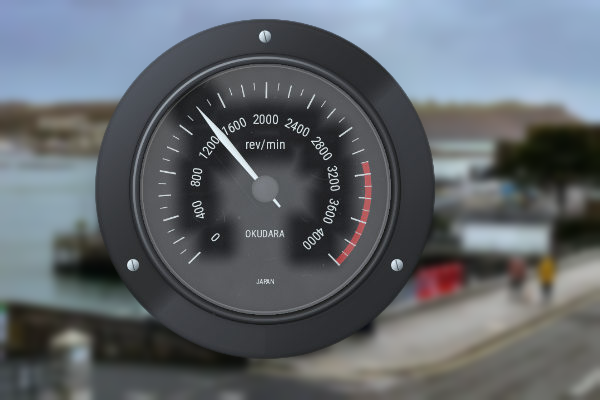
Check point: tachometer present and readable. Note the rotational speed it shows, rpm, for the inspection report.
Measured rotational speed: 1400 rpm
